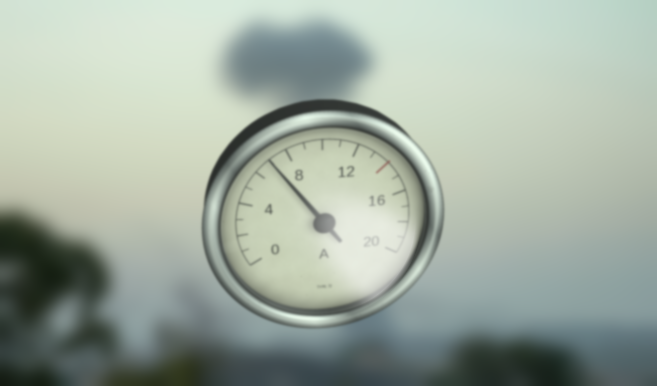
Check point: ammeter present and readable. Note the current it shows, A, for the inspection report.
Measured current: 7 A
